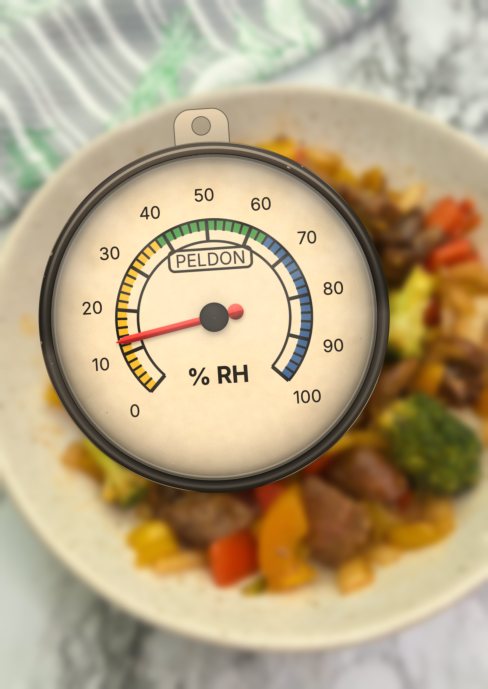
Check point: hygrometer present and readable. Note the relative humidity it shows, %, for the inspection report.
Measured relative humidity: 13 %
